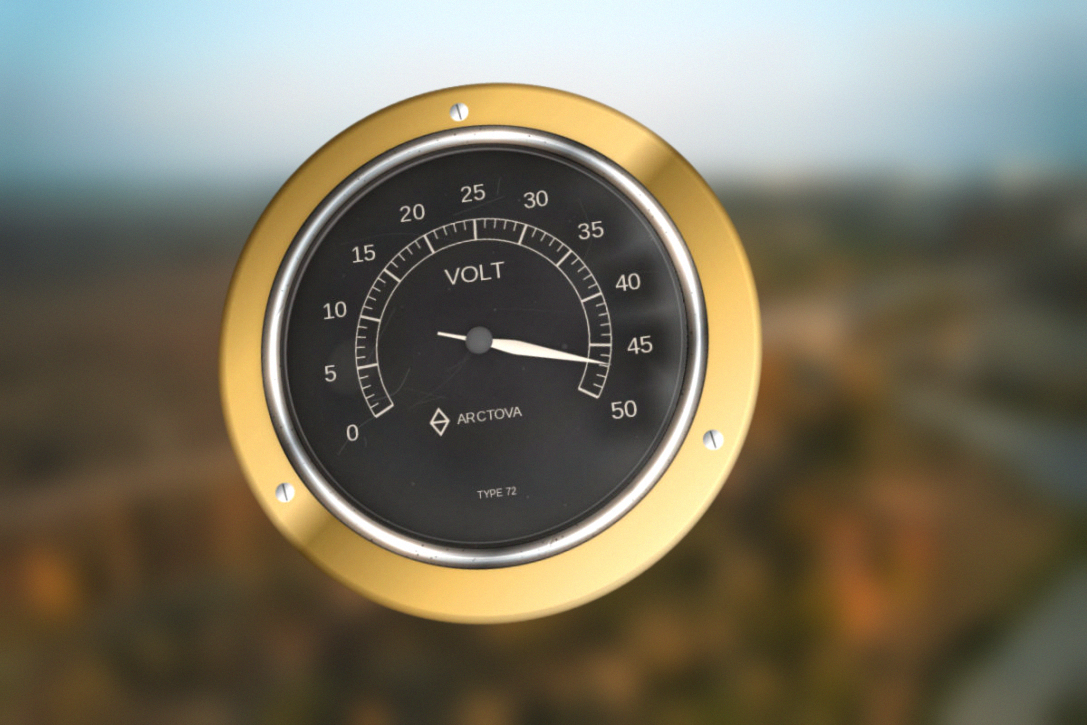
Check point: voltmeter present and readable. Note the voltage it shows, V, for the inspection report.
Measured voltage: 47 V
